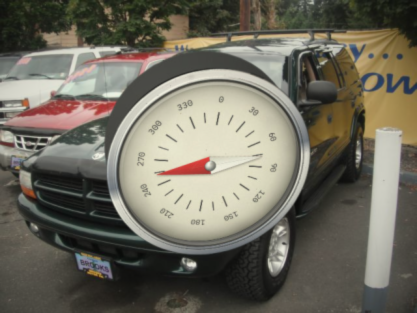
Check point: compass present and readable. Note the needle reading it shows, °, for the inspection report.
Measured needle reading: 255 °
